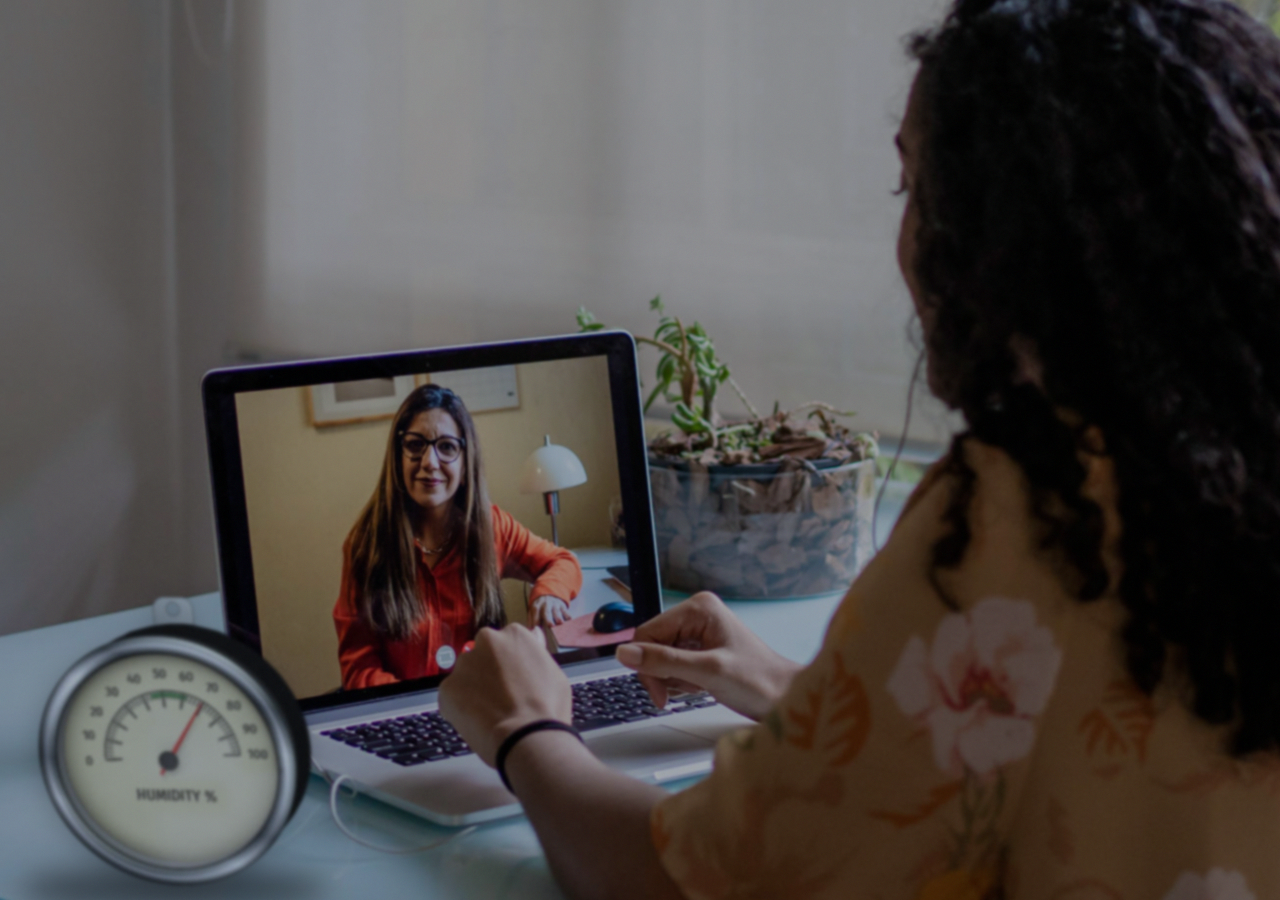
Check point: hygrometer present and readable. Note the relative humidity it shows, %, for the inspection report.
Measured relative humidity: 70 %
